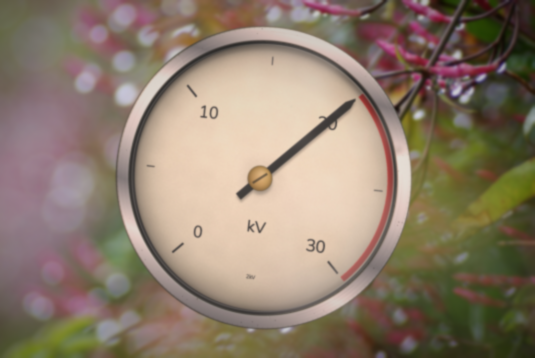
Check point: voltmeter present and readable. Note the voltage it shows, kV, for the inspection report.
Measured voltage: 20 kV
